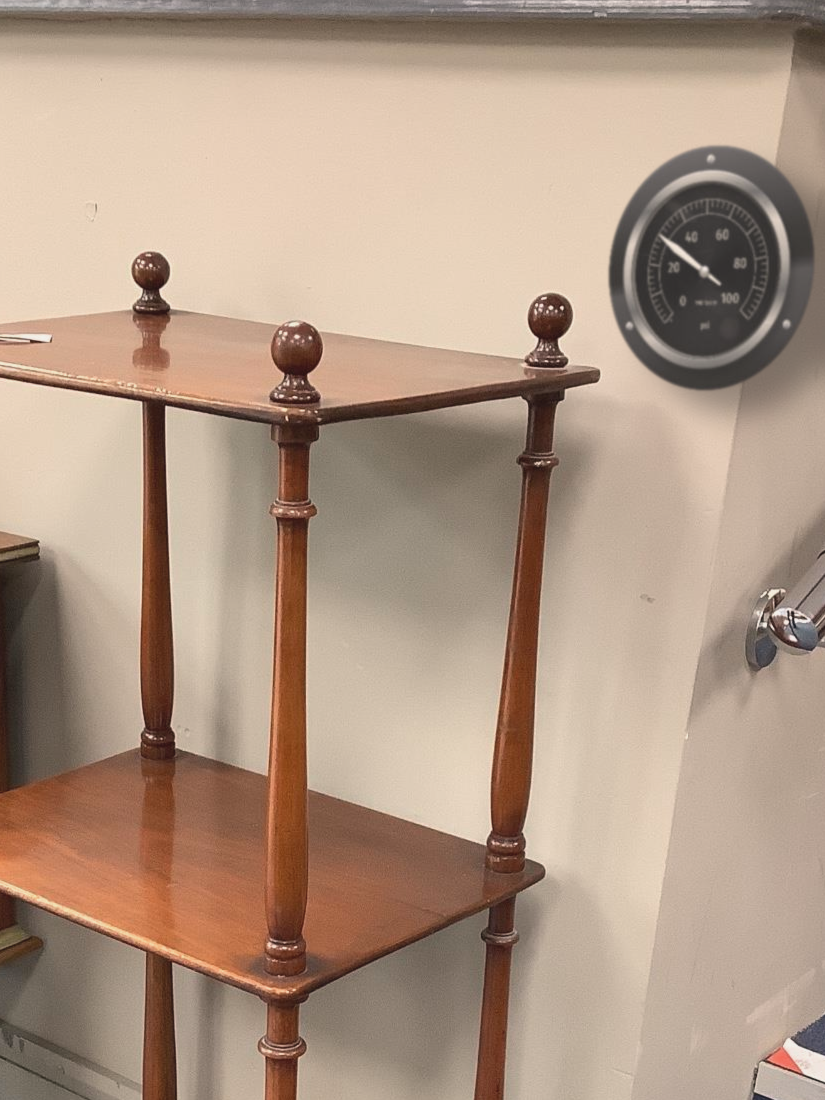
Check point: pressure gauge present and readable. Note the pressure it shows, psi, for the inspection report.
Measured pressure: 30 psi
